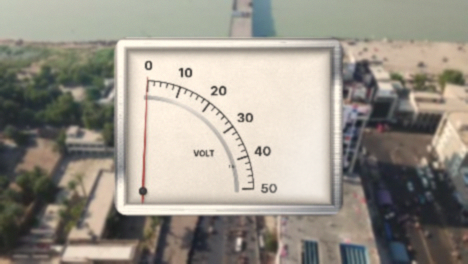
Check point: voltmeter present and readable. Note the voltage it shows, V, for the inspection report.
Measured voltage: 0 V
